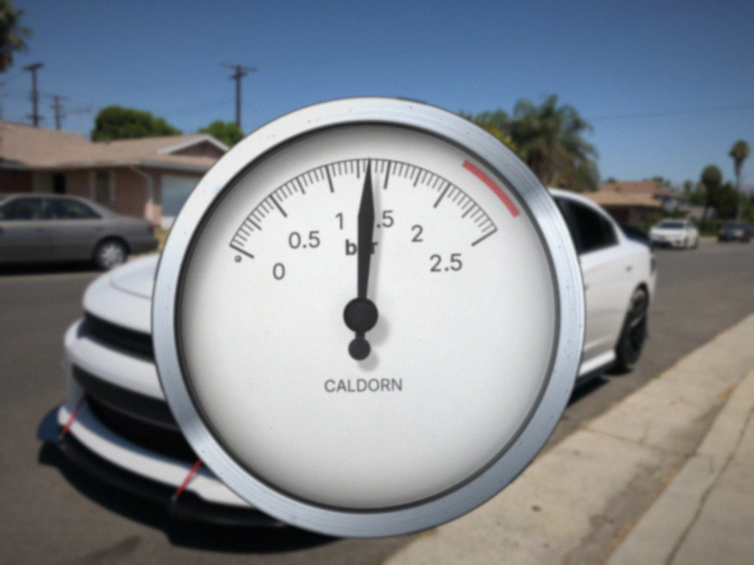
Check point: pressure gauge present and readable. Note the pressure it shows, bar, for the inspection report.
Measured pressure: 1.35 bar
